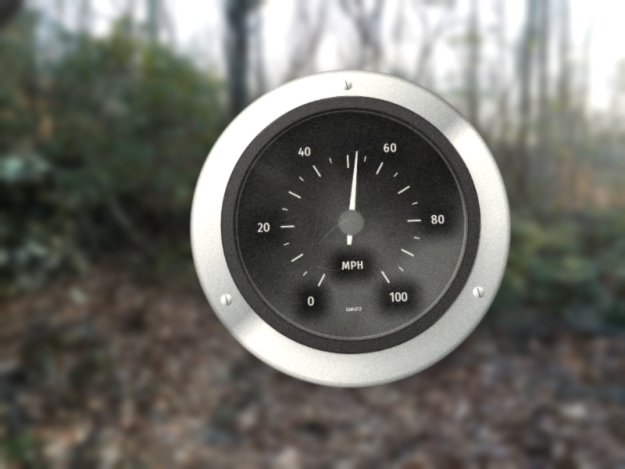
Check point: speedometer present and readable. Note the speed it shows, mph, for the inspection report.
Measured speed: 52.5 mph
